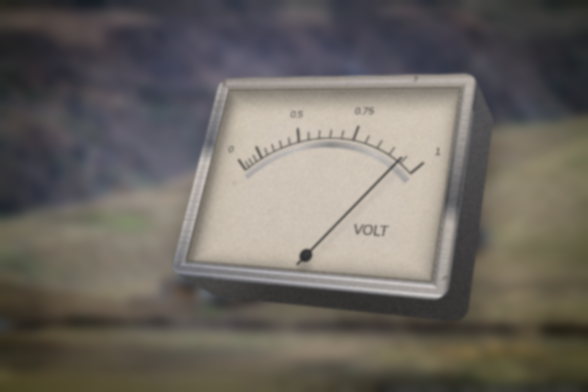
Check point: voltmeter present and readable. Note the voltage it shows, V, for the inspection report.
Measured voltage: 0.95 V
